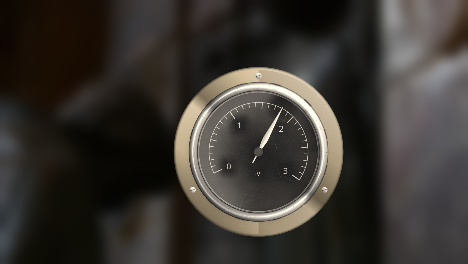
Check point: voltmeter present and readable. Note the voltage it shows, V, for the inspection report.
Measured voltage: 1.8 V
